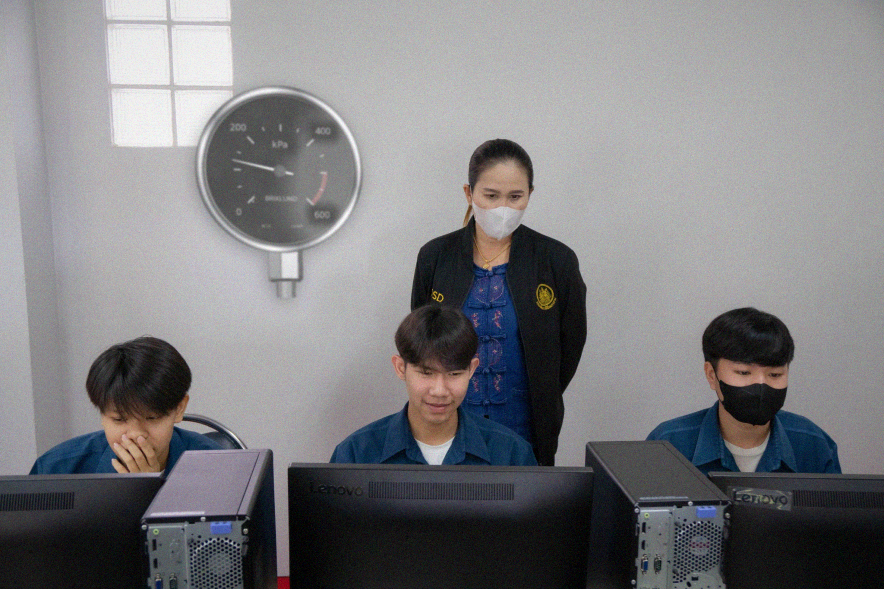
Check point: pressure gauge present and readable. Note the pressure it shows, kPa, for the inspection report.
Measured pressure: 125 kPa
